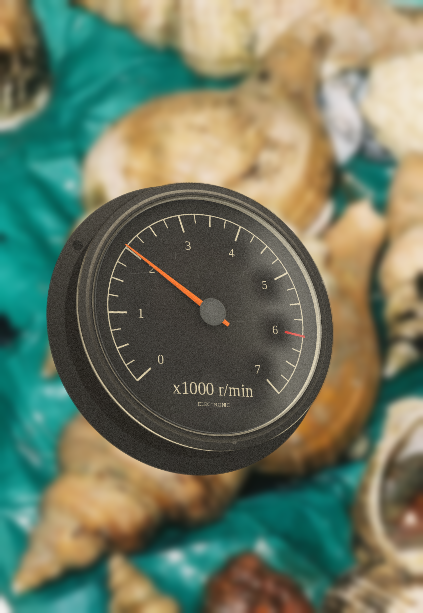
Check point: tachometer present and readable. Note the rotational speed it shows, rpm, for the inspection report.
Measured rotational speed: 2000 rpm
